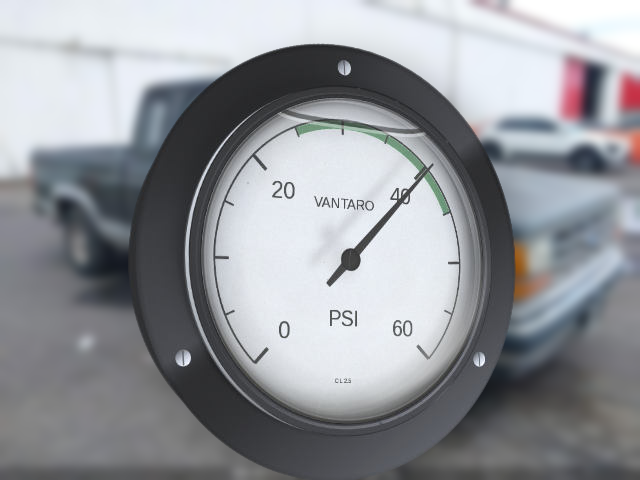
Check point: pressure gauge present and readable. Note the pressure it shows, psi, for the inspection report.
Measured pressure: 40 psi
